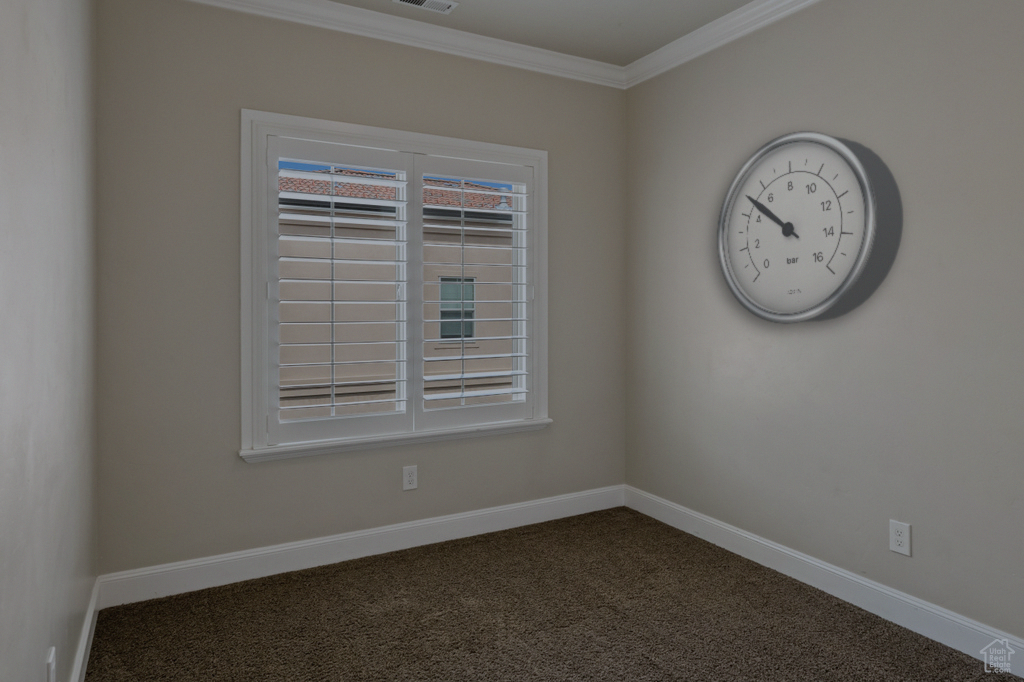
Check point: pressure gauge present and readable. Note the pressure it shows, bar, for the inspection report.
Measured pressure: 5 bar
